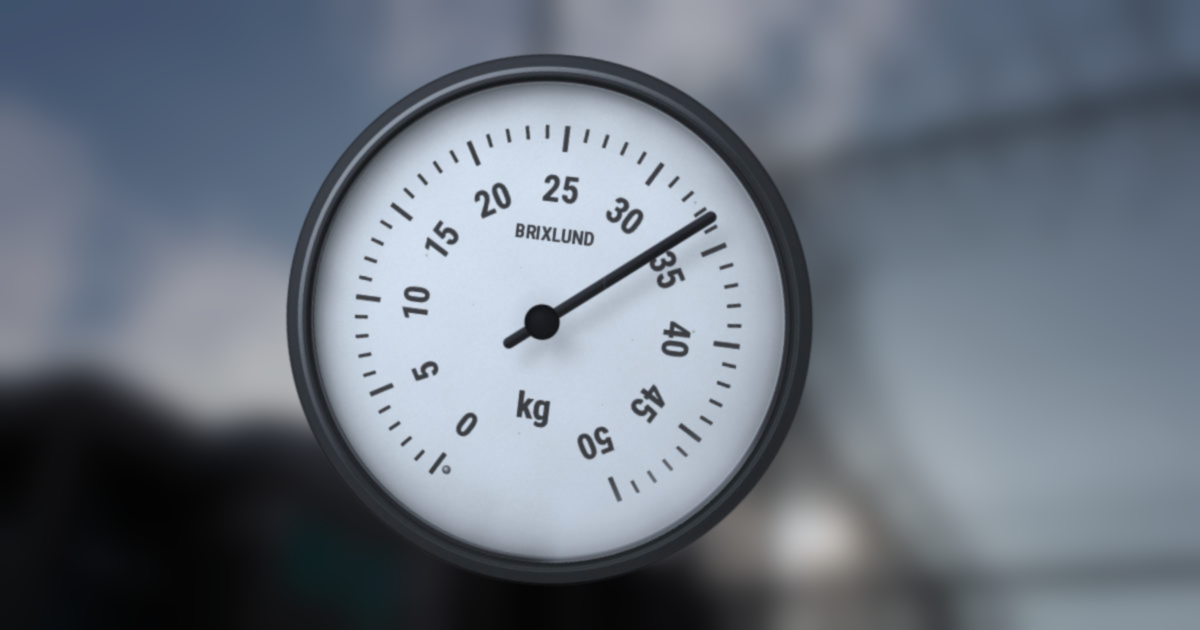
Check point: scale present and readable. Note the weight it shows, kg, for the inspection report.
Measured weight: 33.5 kg
